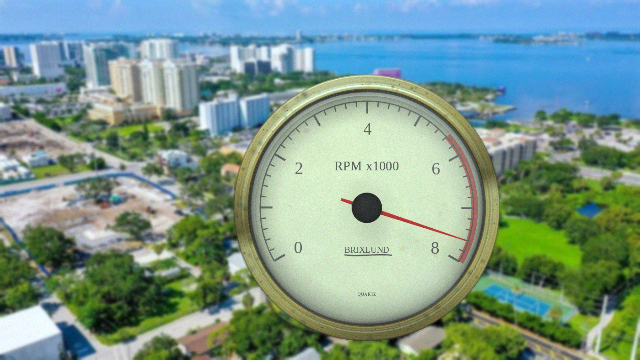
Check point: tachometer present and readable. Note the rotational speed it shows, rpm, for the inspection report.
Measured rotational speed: 7600 rpm
